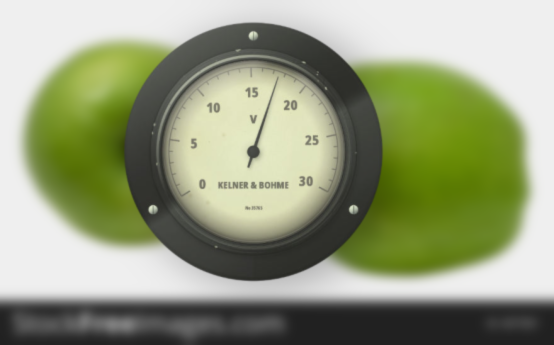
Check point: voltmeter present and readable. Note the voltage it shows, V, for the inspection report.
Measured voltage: 17.5 V
